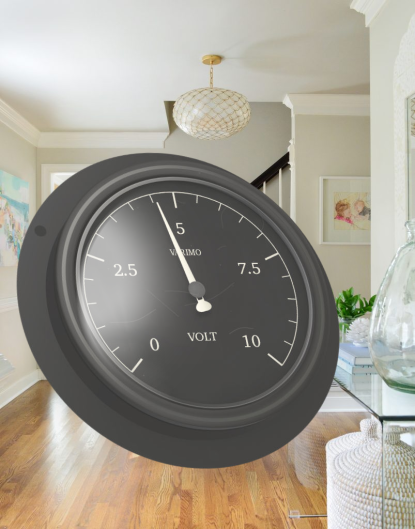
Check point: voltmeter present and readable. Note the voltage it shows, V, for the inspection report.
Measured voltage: 4.5 V
